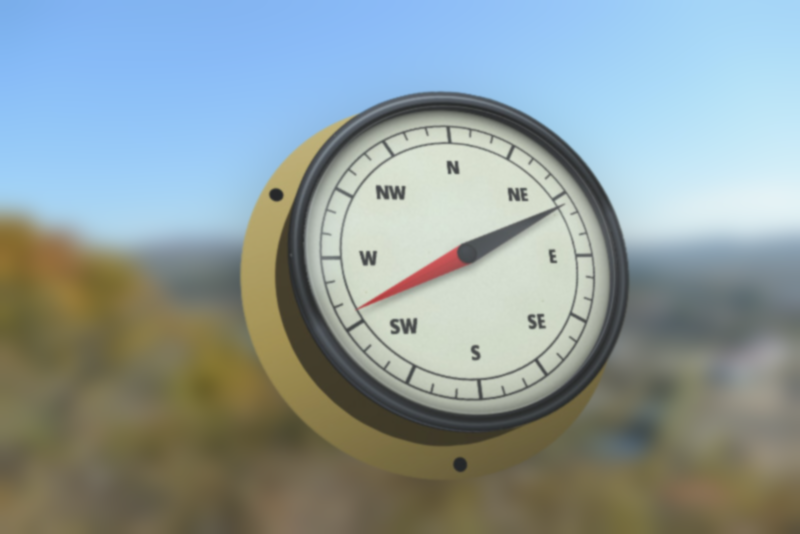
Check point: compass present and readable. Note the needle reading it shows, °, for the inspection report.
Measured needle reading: 245 °
